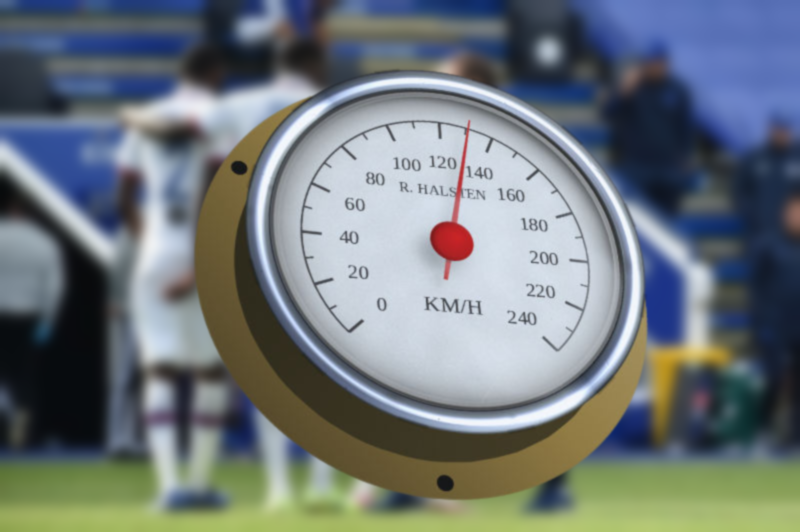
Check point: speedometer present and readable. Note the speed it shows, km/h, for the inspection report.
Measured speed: 130 km/h
